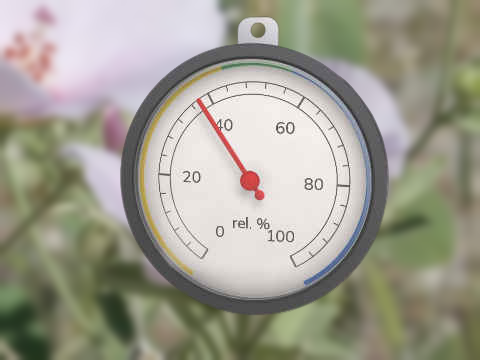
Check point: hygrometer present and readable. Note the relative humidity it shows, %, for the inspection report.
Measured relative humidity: 38 %
